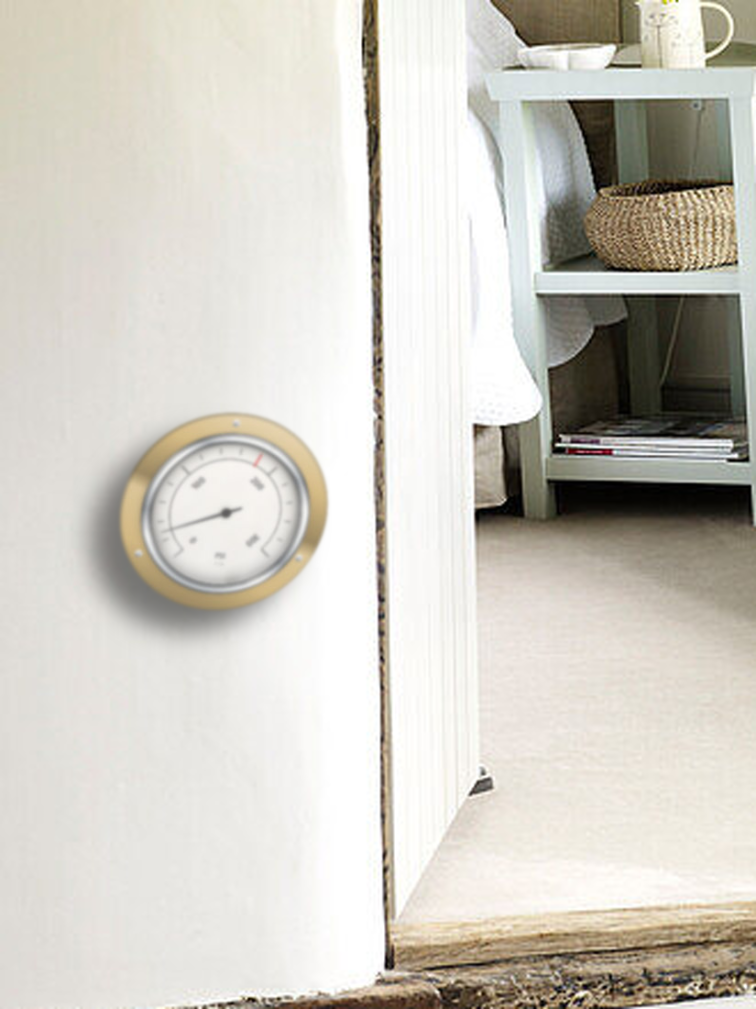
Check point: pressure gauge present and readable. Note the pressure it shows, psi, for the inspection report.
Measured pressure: 30 psi
